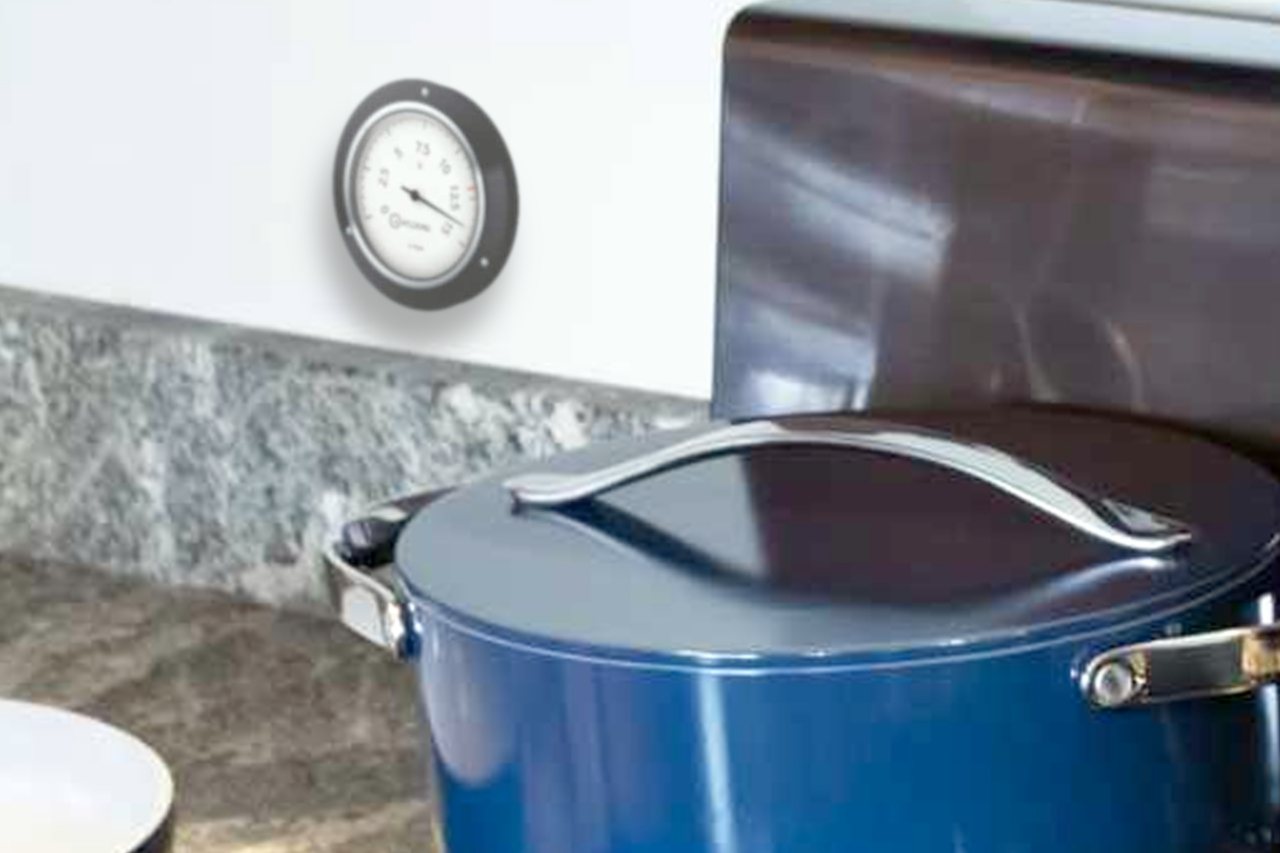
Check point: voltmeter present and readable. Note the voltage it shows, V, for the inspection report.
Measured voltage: 14 V
